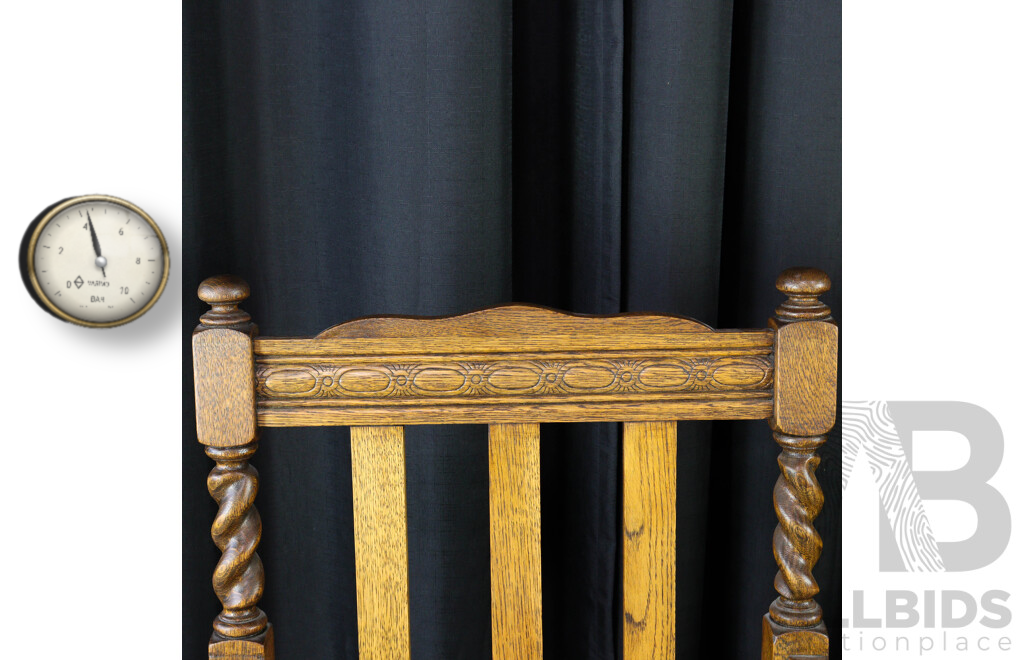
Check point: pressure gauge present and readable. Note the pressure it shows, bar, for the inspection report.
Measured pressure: 4.25 bar
